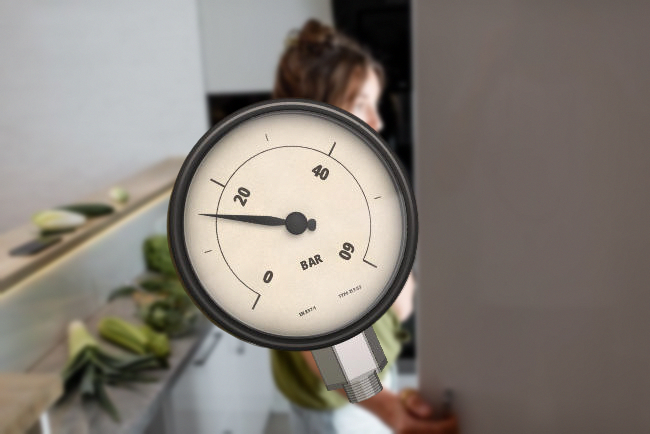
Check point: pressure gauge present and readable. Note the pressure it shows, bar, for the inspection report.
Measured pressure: 15 bar
